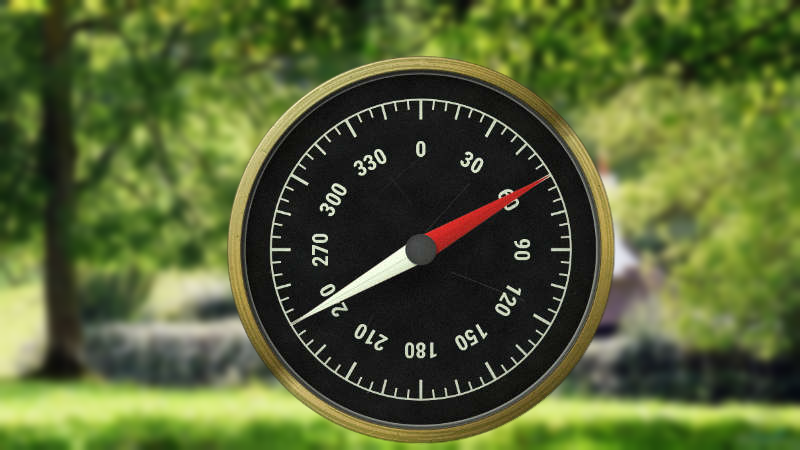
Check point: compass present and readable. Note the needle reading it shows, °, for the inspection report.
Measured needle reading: 60 °
